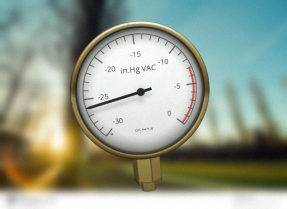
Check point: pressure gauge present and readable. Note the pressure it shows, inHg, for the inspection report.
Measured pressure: -26 inHg
